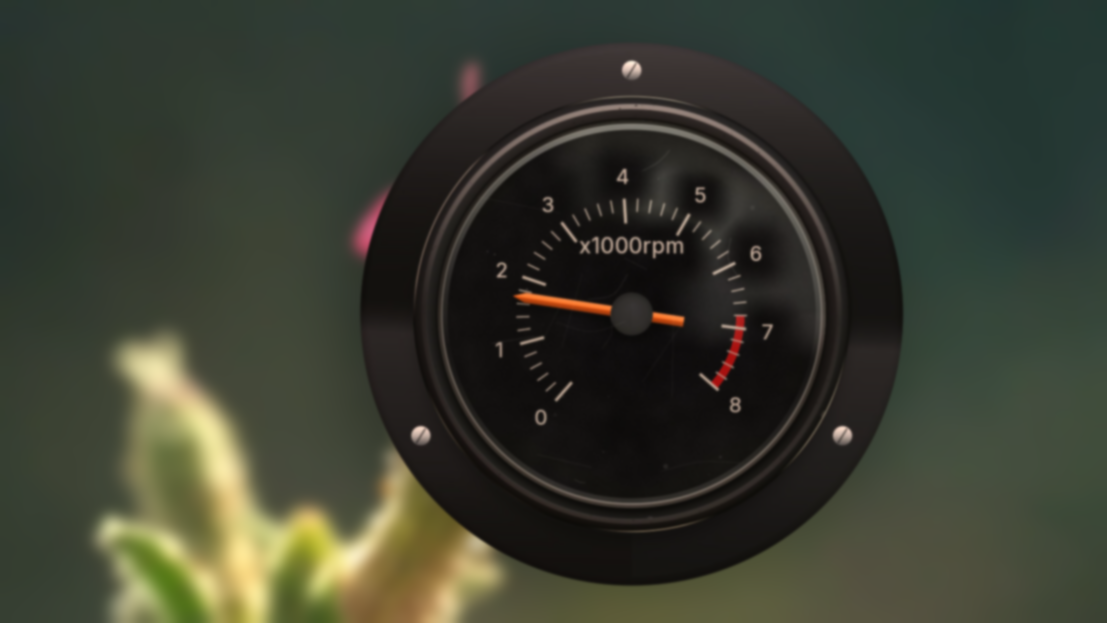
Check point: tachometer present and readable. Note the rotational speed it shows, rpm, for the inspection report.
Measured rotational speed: 1700 rpm
